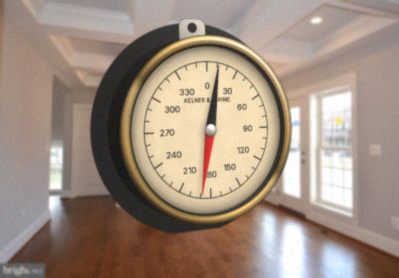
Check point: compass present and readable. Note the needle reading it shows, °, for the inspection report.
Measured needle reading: 190 °
